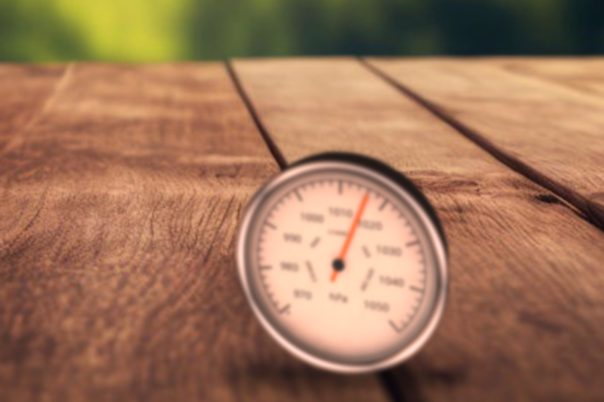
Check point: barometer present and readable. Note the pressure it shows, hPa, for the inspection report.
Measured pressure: 1016 hPa
